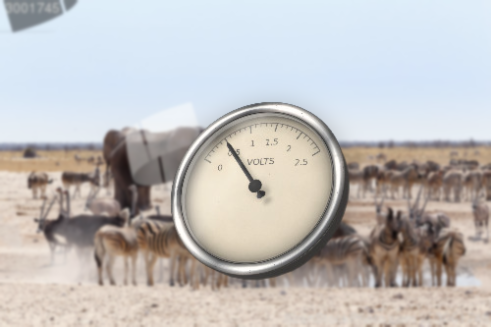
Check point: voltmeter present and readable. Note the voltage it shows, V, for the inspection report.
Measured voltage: 0.5 V
